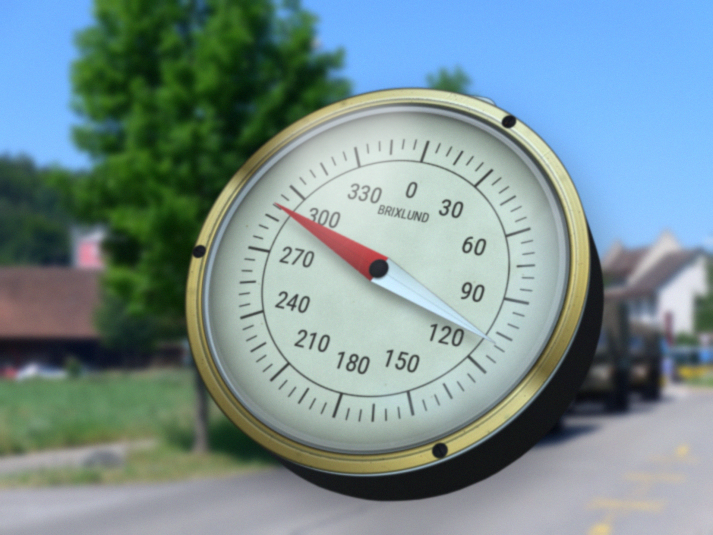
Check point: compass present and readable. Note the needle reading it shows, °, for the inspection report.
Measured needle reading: 290 °
